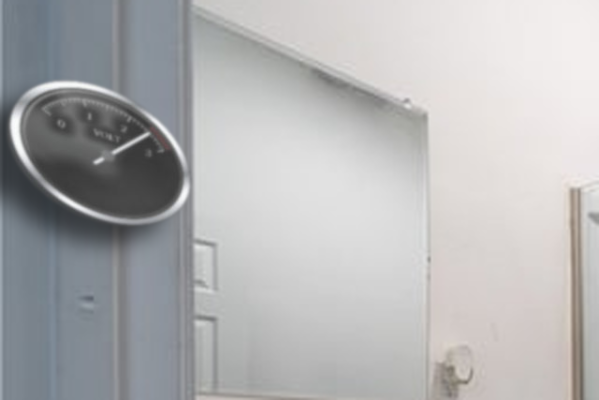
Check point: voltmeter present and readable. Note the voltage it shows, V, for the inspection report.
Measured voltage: 2.5 V
